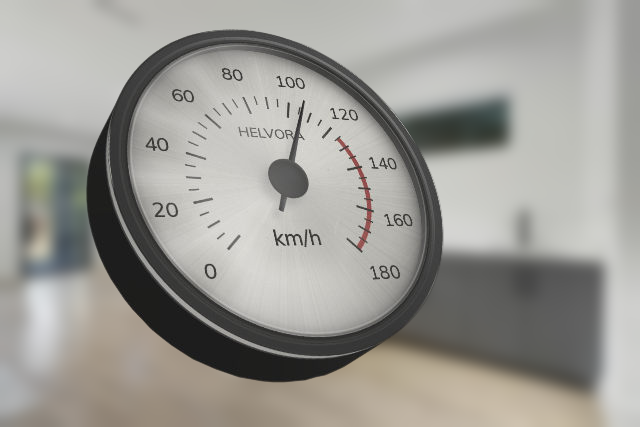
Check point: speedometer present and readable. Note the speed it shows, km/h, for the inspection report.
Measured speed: 105 km/h
